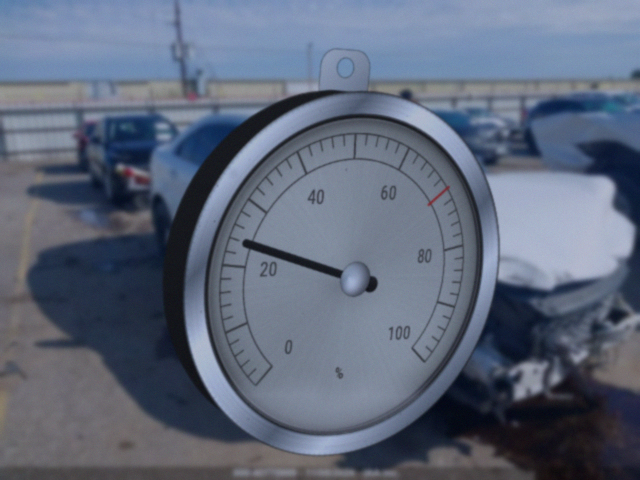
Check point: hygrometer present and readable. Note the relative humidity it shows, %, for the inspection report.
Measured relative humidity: 24 %
